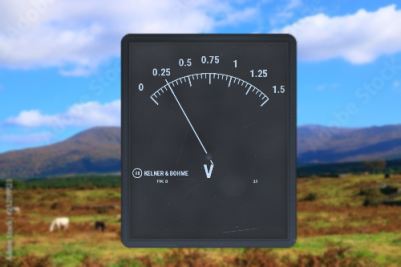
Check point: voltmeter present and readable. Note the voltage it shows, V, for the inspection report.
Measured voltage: 0.25 V
